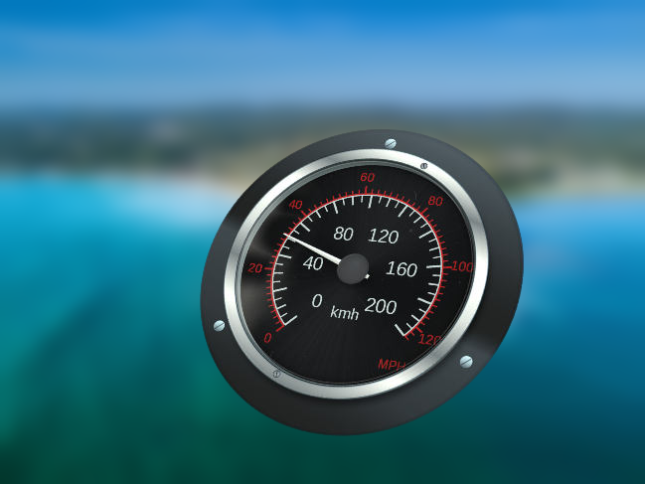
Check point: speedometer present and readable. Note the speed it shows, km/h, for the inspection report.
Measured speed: 50 km/h
